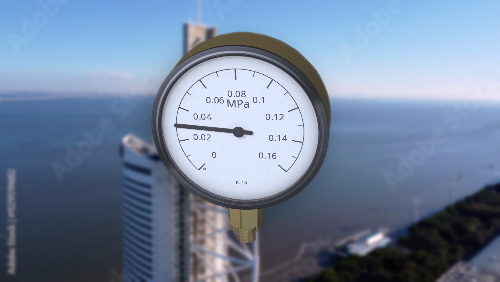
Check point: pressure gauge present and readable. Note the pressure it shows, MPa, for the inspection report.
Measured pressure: 0.03 MPa
